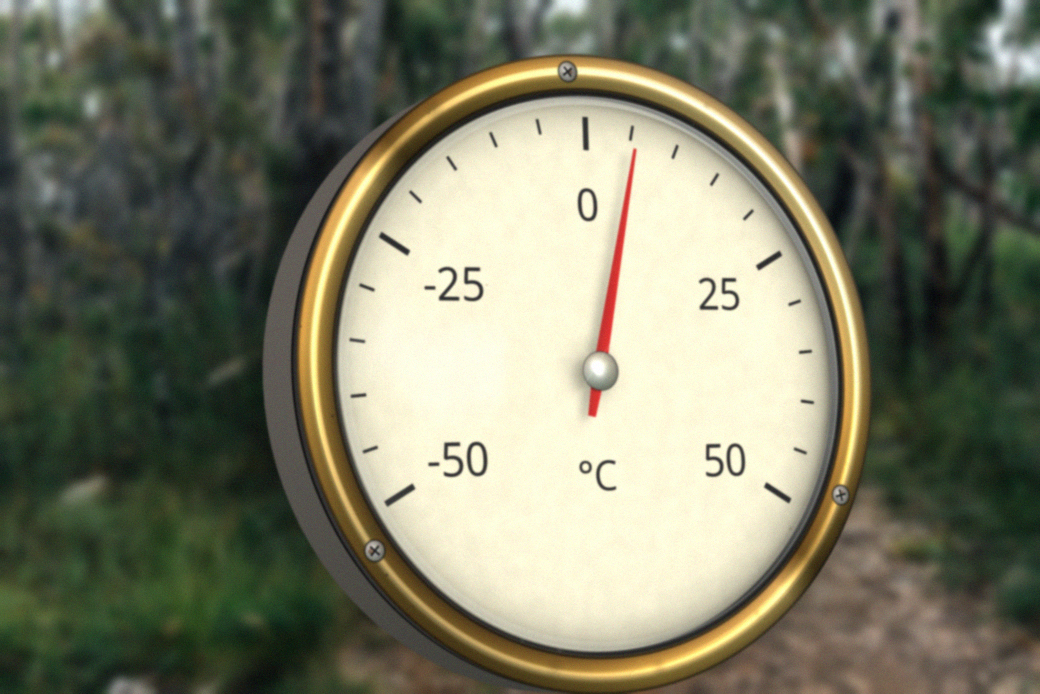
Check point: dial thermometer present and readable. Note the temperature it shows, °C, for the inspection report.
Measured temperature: 5 °C
